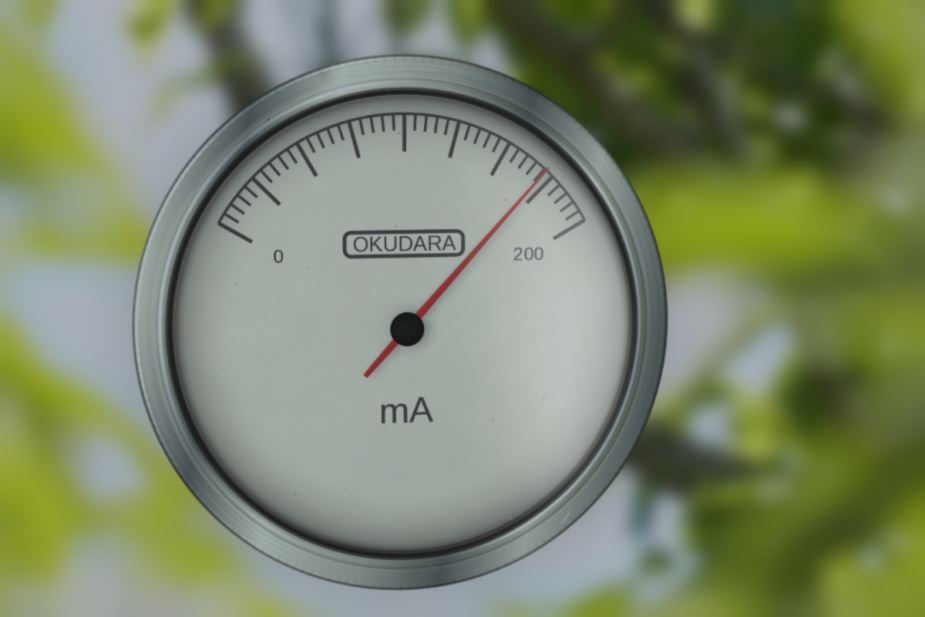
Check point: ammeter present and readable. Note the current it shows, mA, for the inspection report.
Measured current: 170 mA
